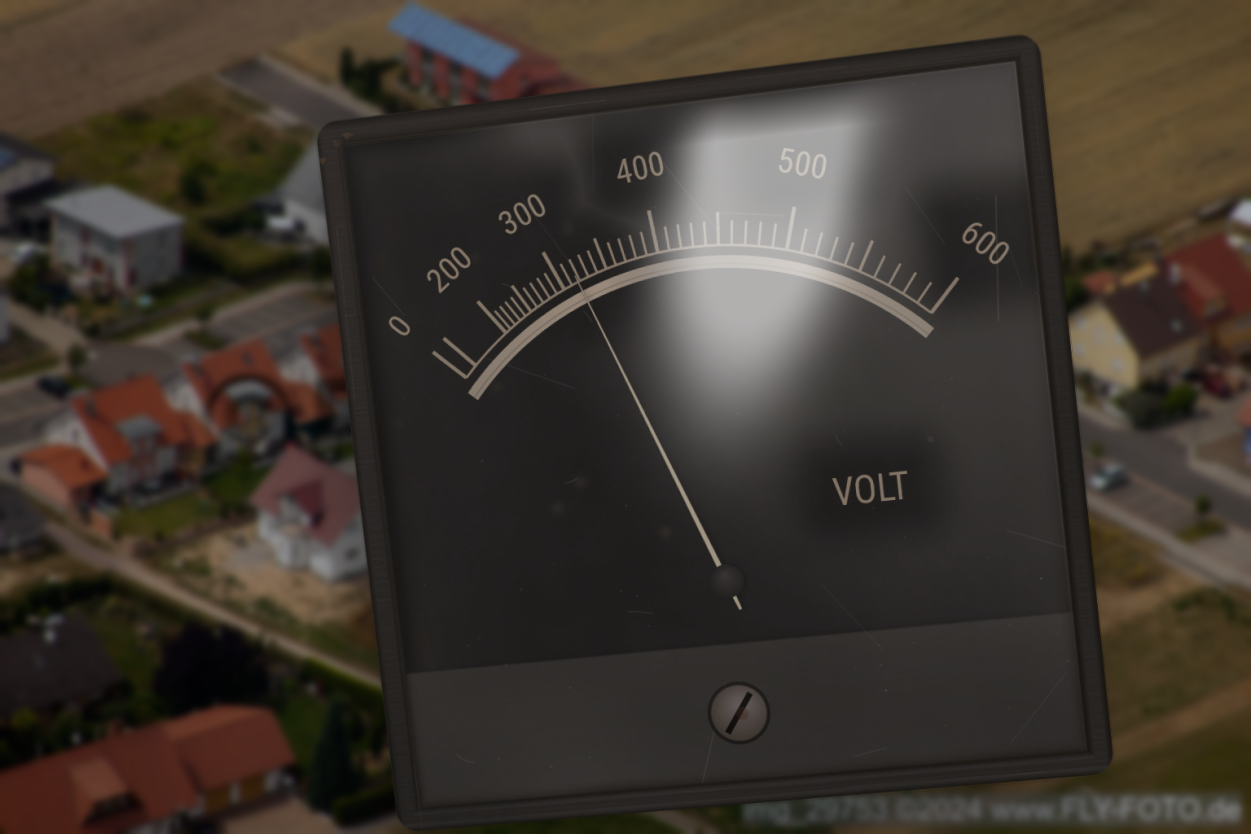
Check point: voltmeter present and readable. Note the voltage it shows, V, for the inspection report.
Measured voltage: 320 V
